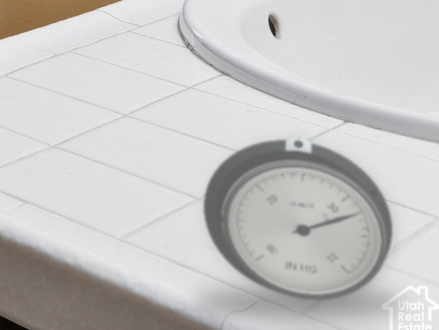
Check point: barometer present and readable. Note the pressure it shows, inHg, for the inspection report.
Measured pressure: 30.2 inHg
